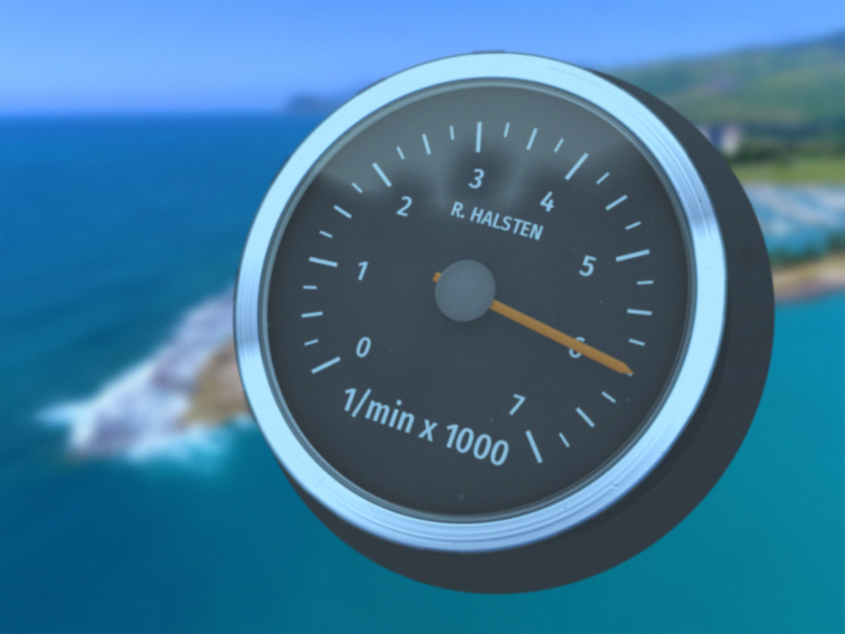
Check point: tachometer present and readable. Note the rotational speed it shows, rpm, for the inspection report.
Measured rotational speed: 6000 rpm
